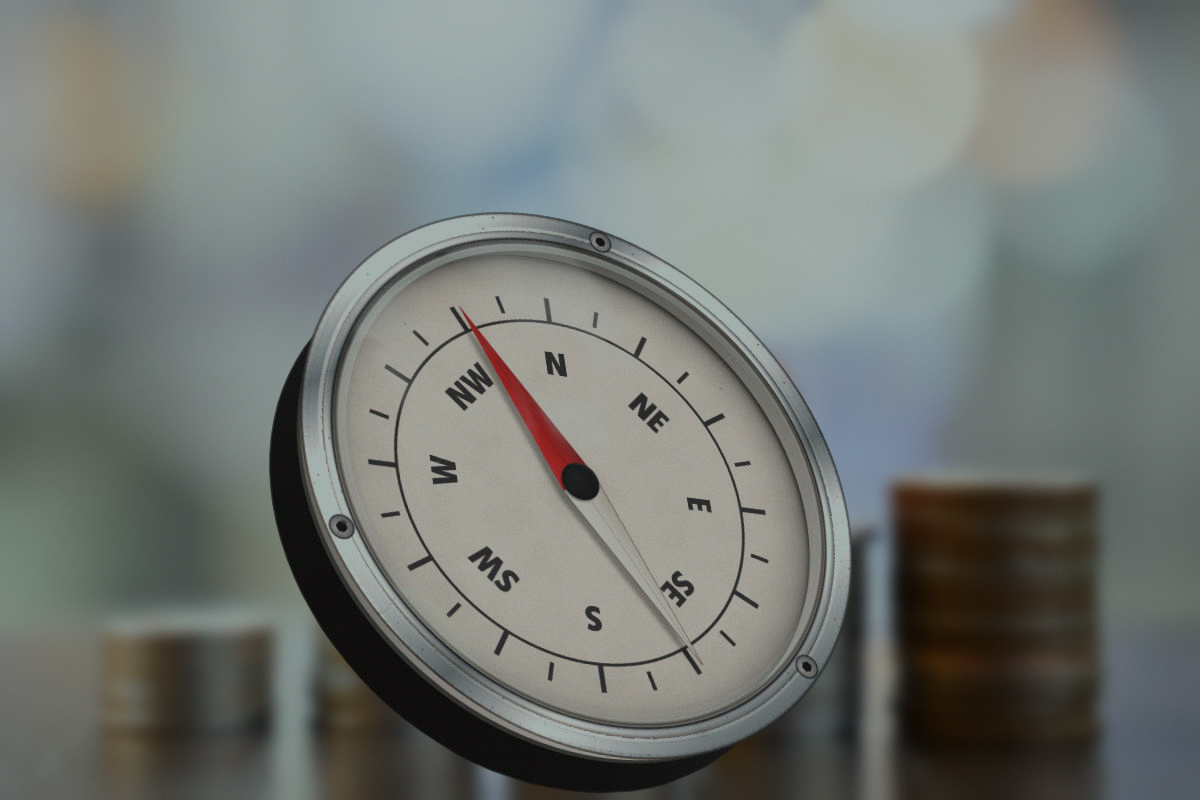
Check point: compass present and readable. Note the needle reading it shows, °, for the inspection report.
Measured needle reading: 330 °
